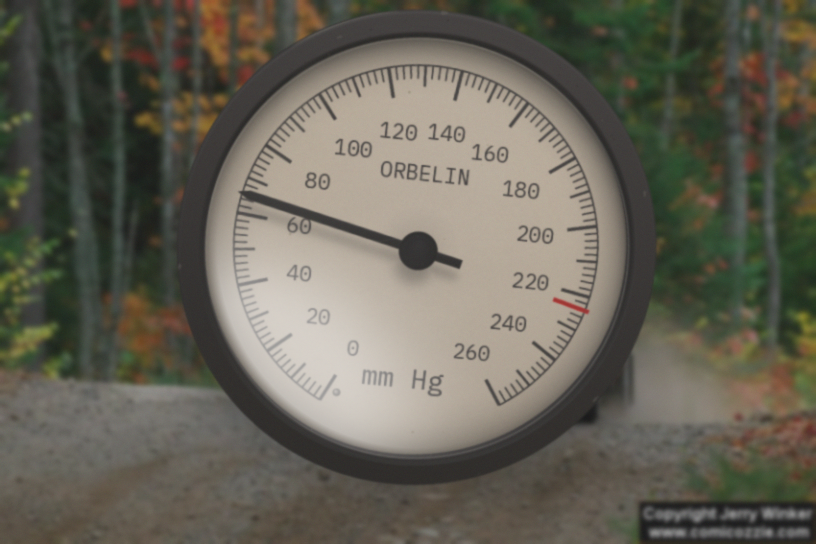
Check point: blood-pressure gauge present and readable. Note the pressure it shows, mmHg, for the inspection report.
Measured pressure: 66 mmHg
